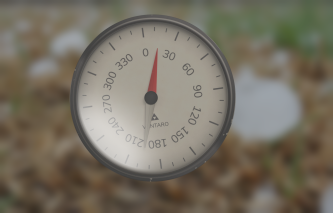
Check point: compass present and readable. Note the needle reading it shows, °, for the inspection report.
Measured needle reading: 15 °
